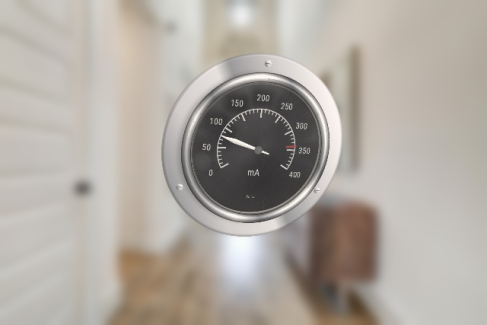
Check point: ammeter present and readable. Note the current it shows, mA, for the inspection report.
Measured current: 80 mA
